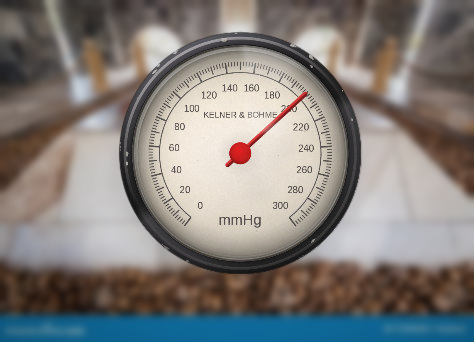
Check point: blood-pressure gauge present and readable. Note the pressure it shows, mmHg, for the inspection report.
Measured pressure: 200 mmHg
